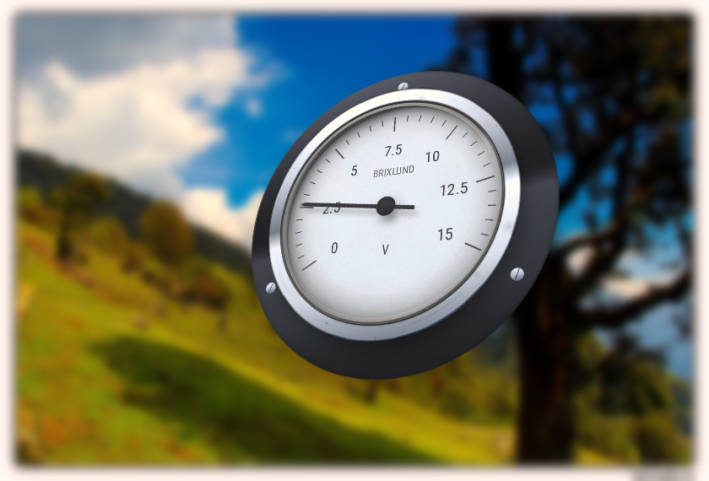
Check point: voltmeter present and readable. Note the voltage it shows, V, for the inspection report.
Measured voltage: 2.5 V
